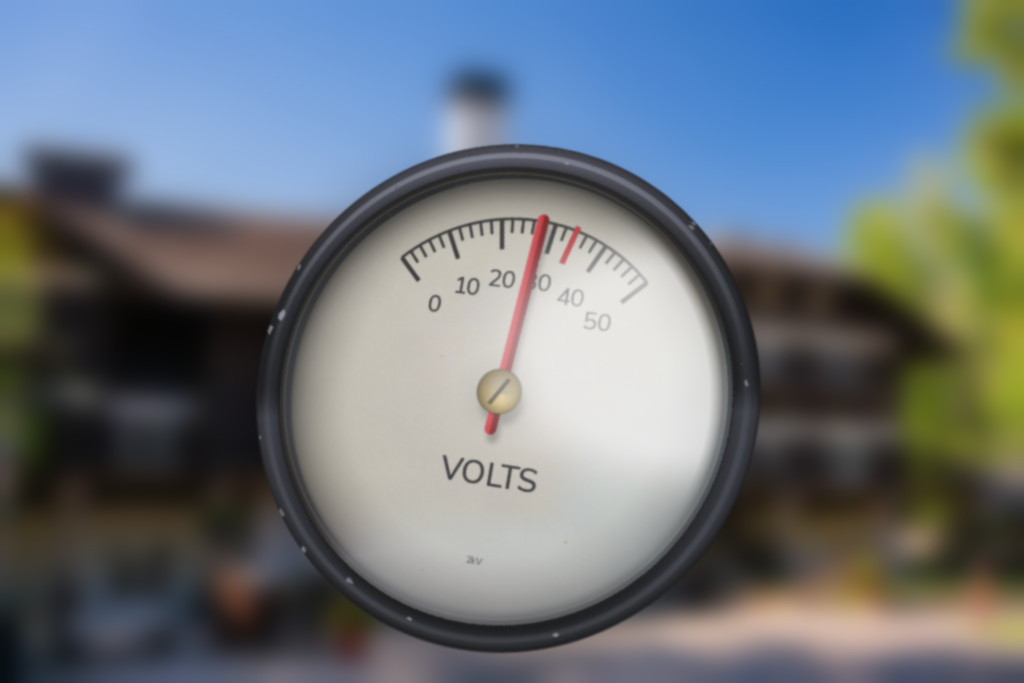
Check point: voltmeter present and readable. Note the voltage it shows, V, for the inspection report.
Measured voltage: 28 V
